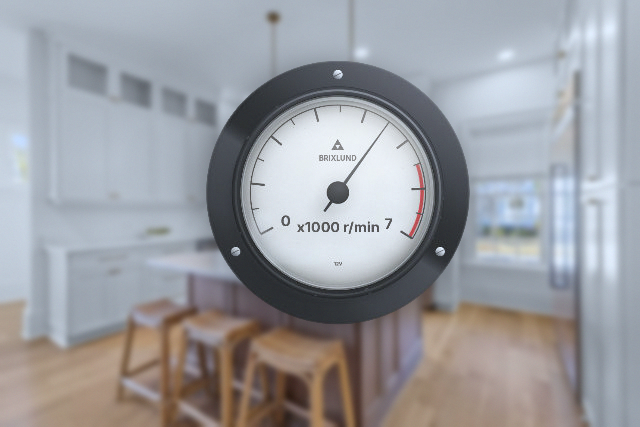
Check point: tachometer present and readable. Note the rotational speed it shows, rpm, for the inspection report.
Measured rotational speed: 4500 rpm
